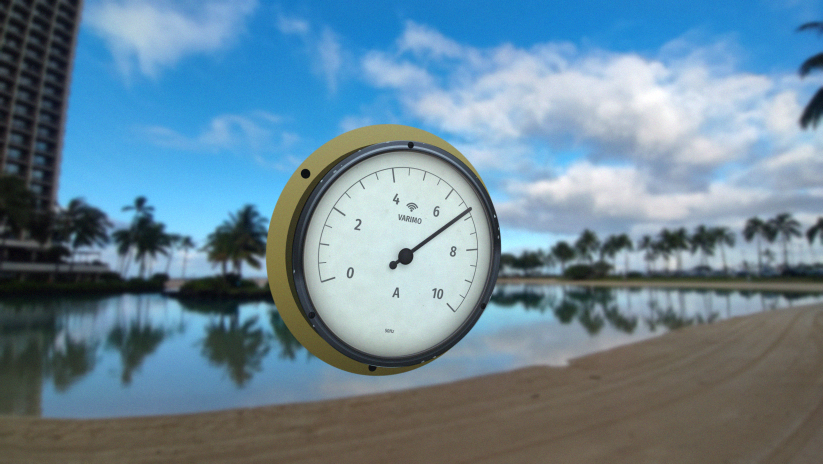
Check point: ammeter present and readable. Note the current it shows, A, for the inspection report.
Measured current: 6.75 A
